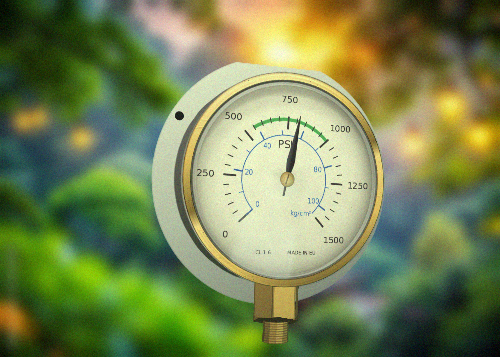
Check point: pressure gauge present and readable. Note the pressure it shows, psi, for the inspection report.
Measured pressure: 800 psi
